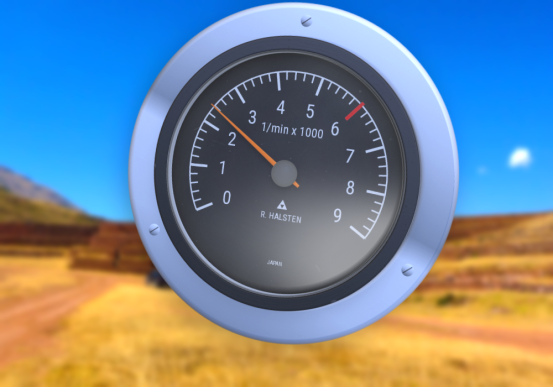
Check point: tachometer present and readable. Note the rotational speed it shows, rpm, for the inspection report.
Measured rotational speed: 2400 rpm
